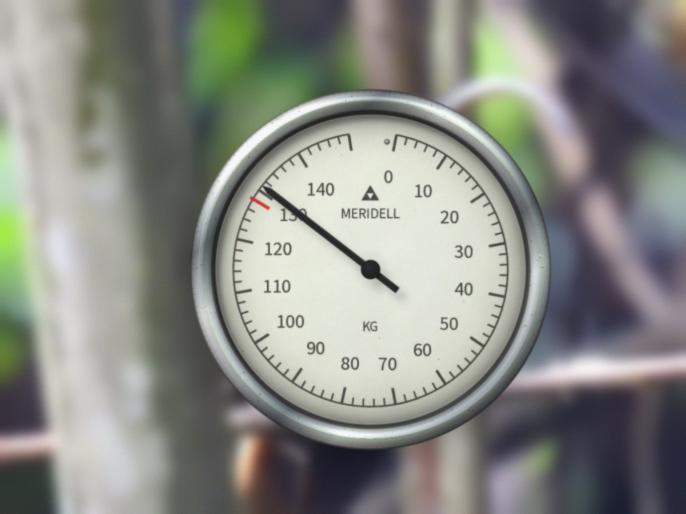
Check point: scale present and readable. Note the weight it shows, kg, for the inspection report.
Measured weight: 131 kg
